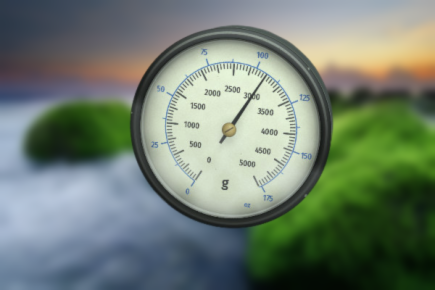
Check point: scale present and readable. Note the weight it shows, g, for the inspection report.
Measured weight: 3000 g
